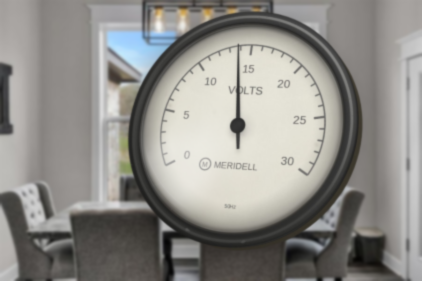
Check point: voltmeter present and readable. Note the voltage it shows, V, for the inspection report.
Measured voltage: 14 V
